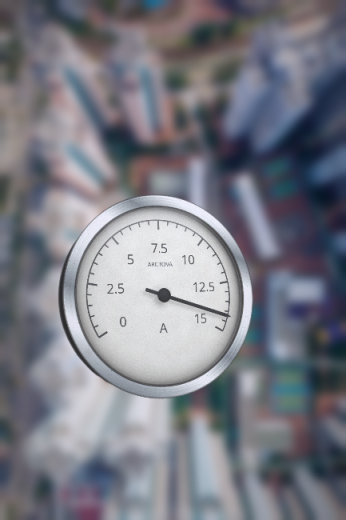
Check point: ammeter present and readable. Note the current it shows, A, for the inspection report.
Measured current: 14.25 A
